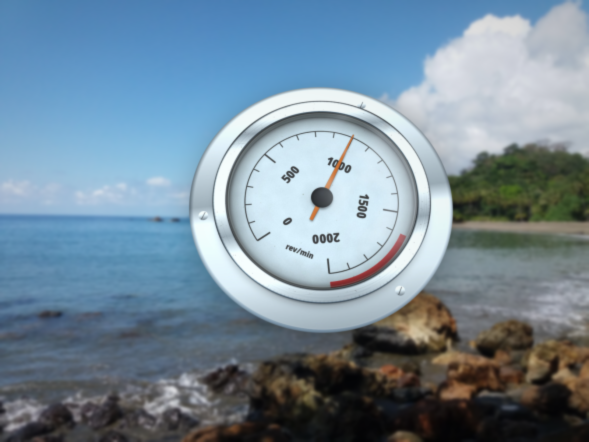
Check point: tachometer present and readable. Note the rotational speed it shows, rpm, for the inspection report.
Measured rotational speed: 1000 rpm
